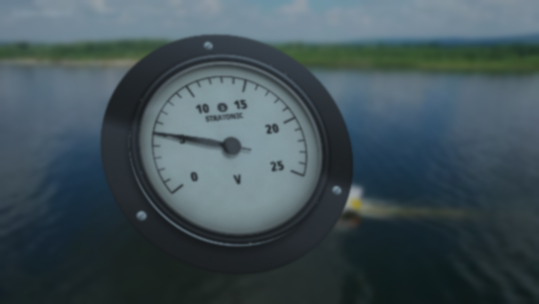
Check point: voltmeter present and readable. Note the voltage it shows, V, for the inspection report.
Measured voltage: 5 V
